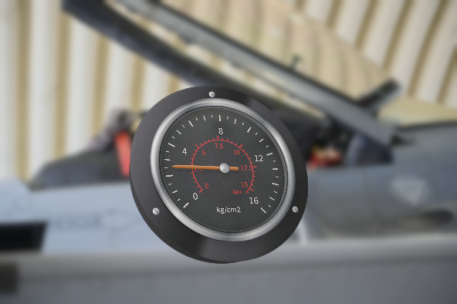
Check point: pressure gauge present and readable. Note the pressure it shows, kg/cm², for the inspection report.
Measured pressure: 2.5 kg/cm²
